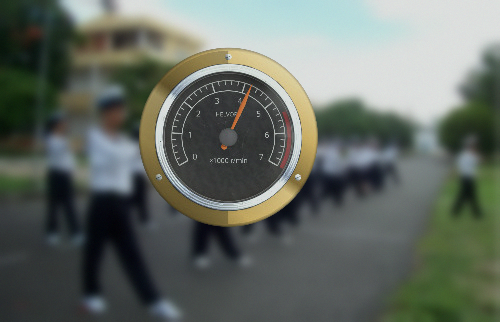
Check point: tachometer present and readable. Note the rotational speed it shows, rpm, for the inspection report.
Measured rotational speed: 4200 rpm
